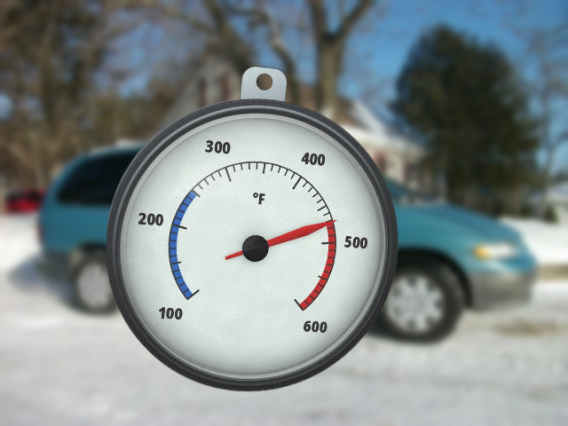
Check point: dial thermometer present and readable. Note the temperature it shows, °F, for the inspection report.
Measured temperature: 470 °F
